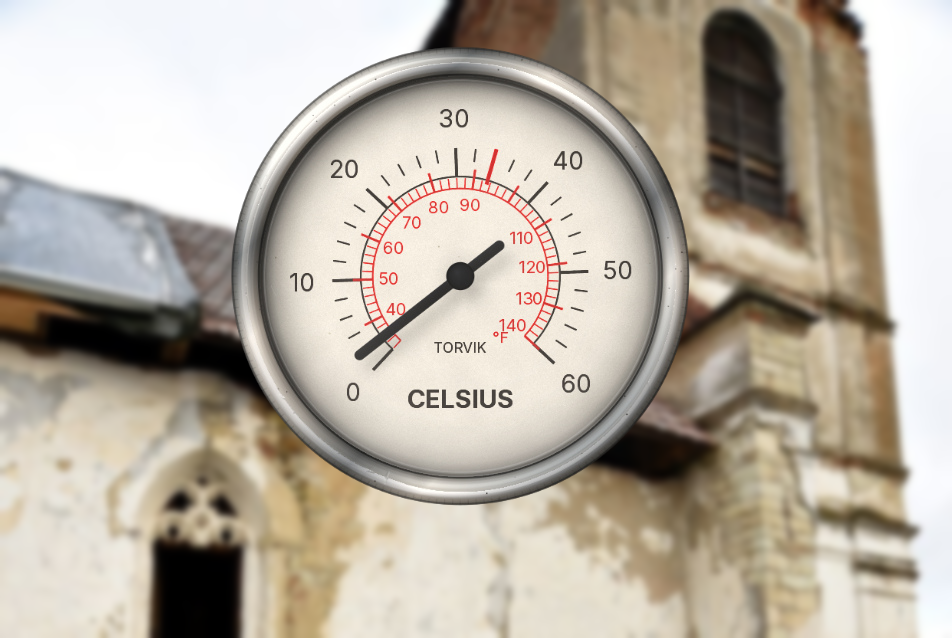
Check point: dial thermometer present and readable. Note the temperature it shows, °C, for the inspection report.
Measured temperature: 2 °C
